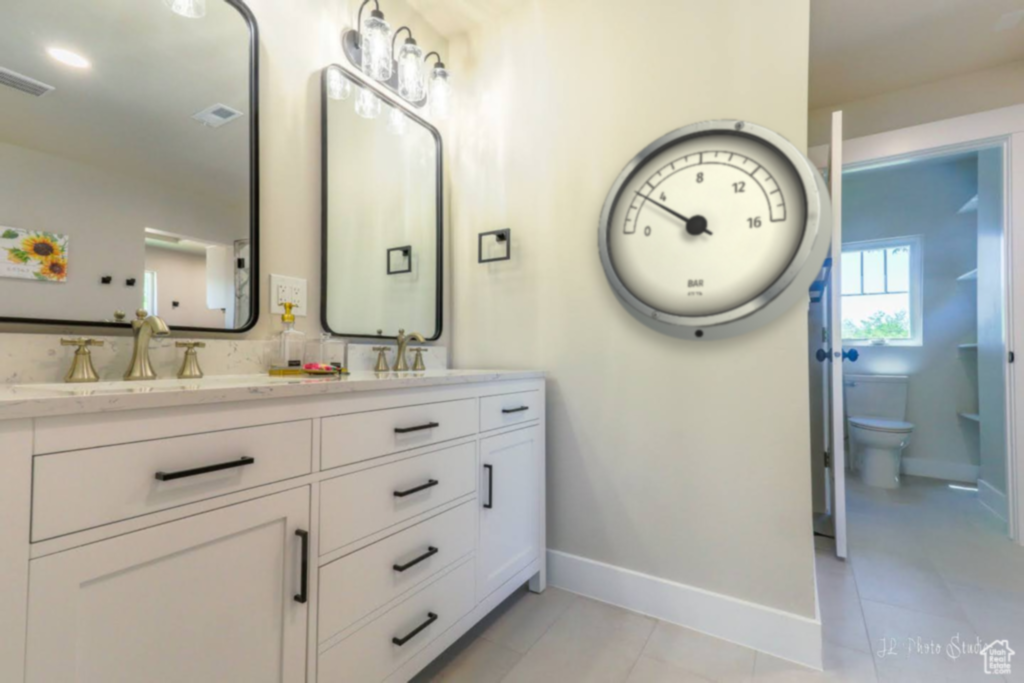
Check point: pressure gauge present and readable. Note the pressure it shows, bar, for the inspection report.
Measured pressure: 3 bar
